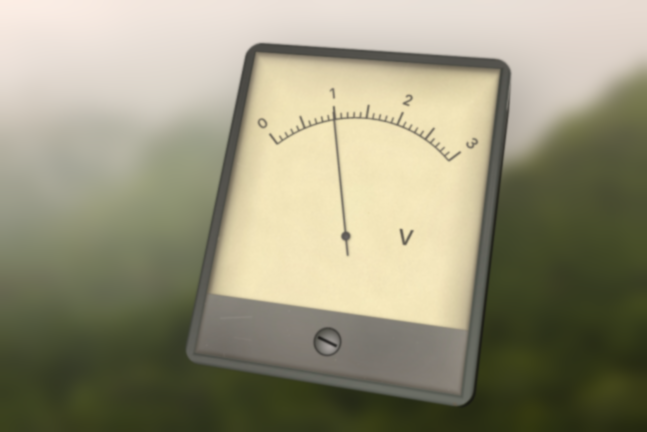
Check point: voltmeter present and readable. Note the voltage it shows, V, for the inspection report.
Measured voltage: 1 V
